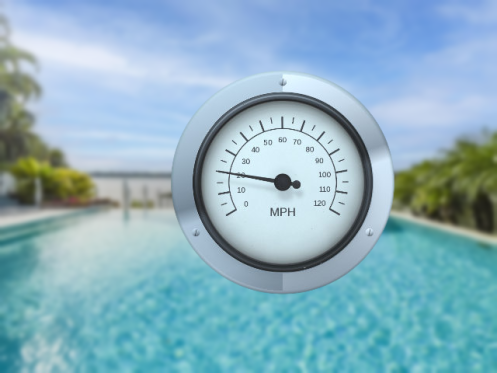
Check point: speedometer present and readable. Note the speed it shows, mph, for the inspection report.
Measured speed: 20 mph
